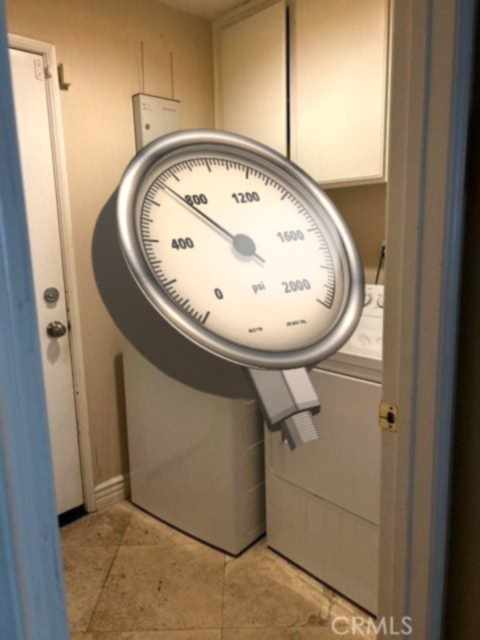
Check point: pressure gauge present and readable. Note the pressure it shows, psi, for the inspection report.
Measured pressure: 700 psi
